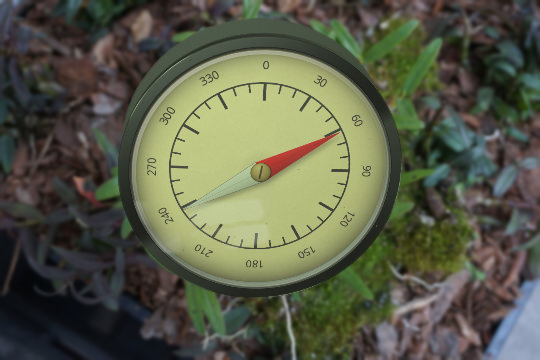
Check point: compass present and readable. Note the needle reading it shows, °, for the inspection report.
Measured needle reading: 60 °
